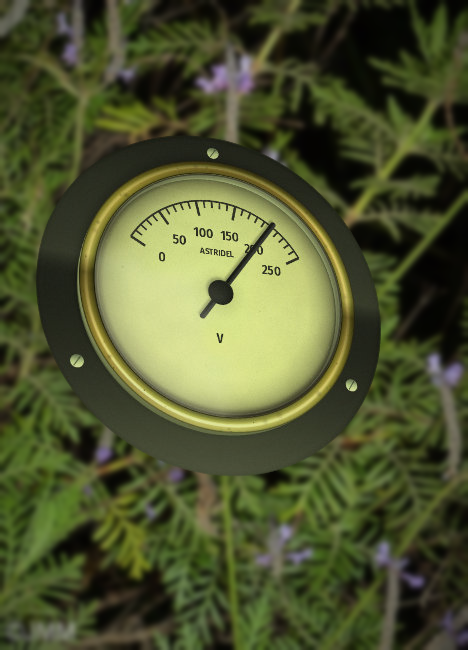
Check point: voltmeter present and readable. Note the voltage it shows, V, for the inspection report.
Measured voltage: 200 V
